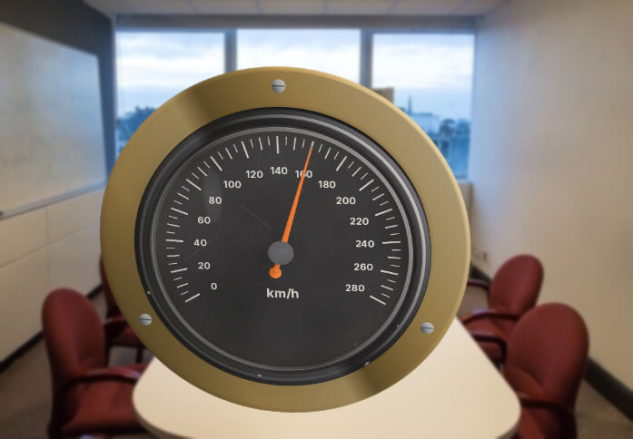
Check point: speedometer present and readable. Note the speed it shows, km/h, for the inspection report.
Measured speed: 160 km/h
